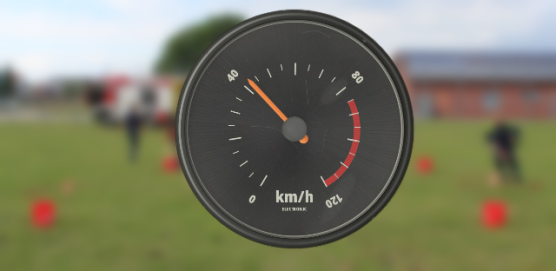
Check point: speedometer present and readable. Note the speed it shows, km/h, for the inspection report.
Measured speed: 42.5 km/h
